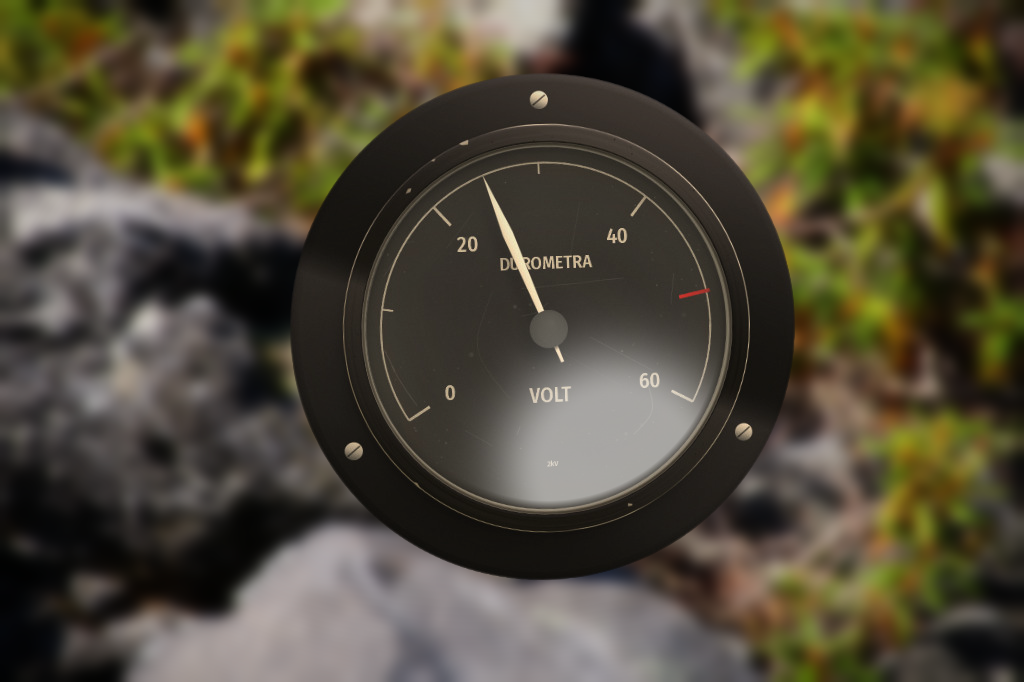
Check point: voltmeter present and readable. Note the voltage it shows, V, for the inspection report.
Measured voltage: 25 V
